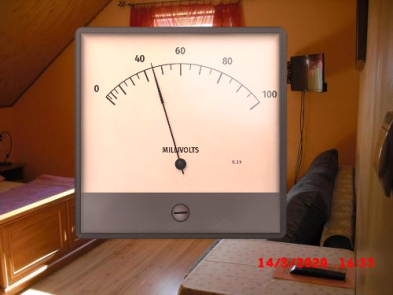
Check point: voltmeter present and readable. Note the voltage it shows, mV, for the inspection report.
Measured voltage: 45 mV
